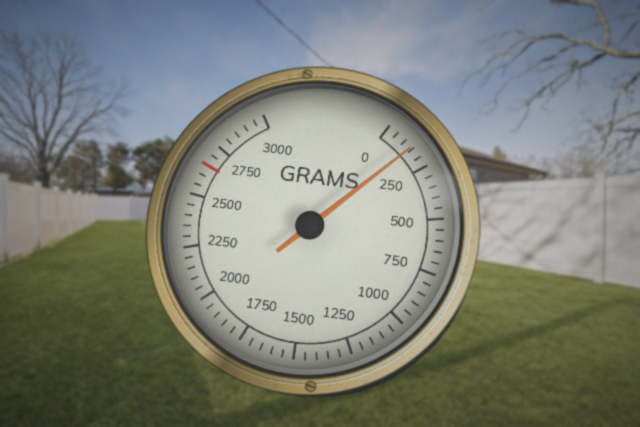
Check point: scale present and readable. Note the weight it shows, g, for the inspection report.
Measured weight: 150 g
